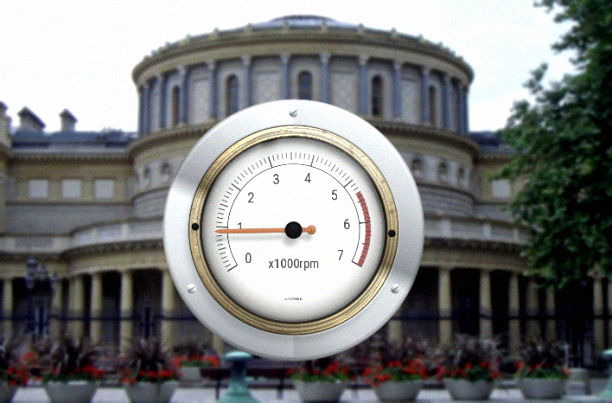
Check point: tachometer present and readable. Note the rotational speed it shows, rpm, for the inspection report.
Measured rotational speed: 900 rpm
